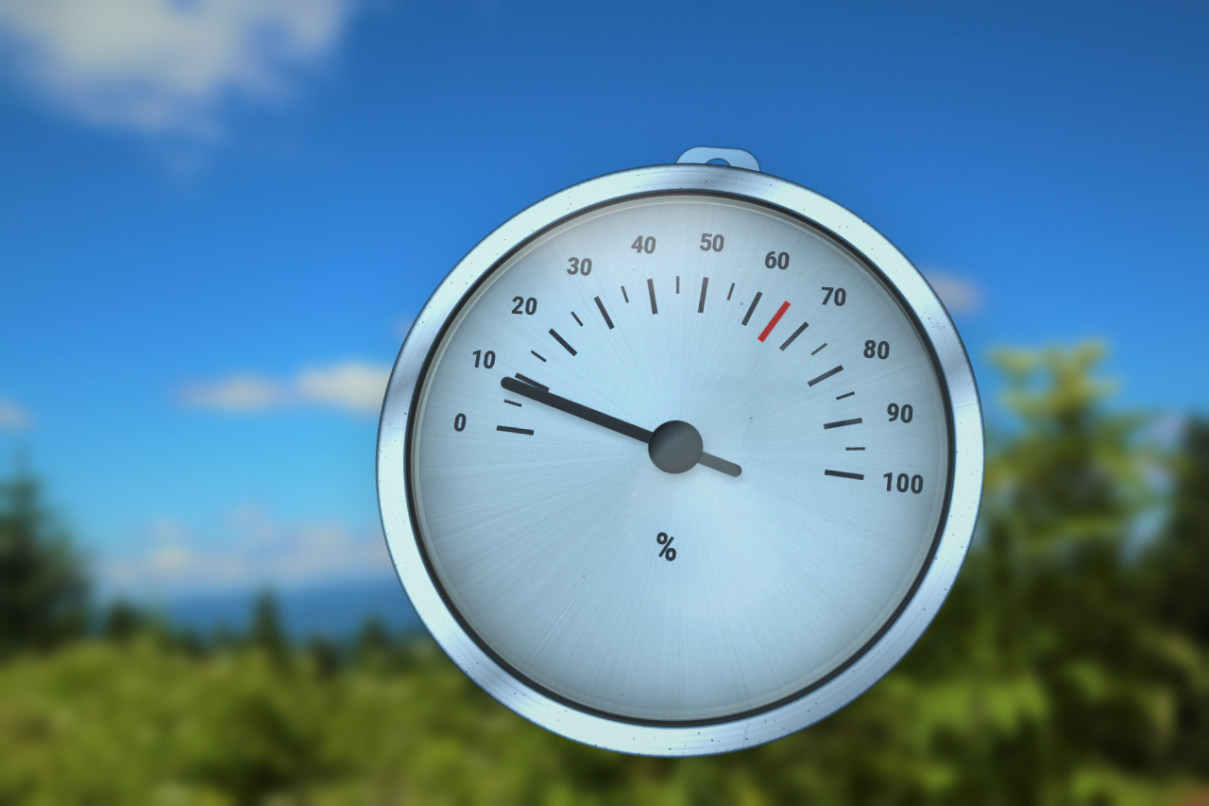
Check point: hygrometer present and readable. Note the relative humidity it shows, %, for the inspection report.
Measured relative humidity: 7.5 %
